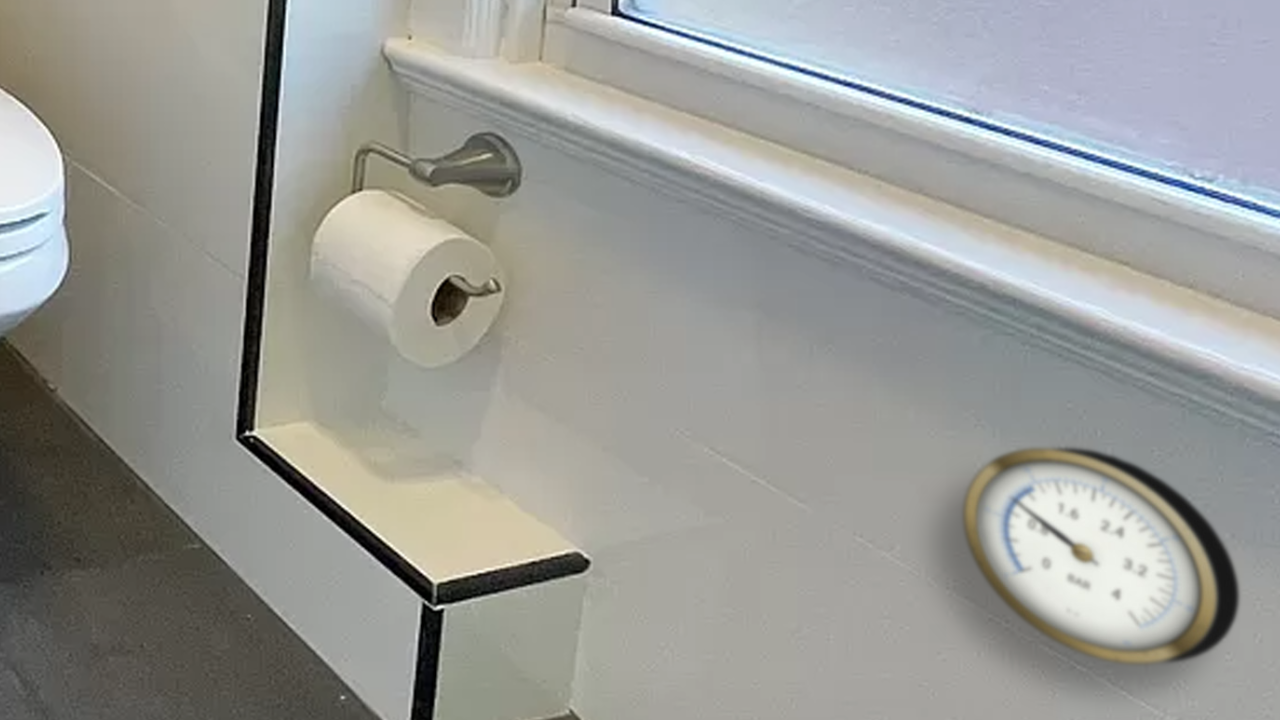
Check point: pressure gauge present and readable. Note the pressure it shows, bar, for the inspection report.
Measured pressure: 1 bar
